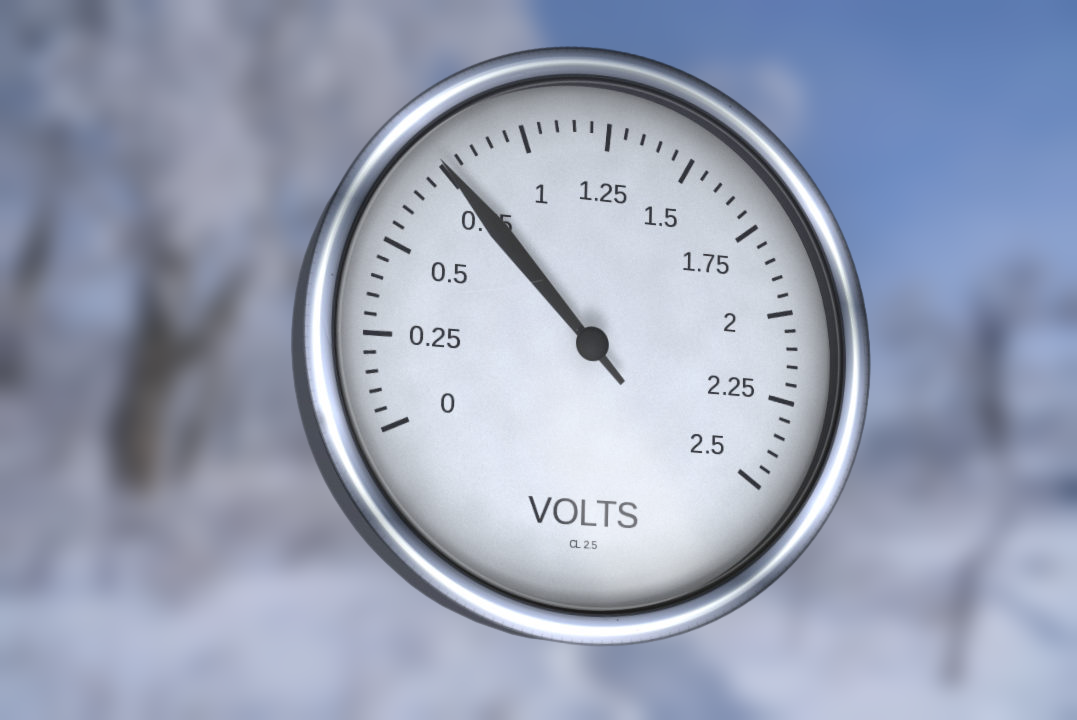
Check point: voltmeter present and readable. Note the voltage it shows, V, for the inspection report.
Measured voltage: 0.75 V
